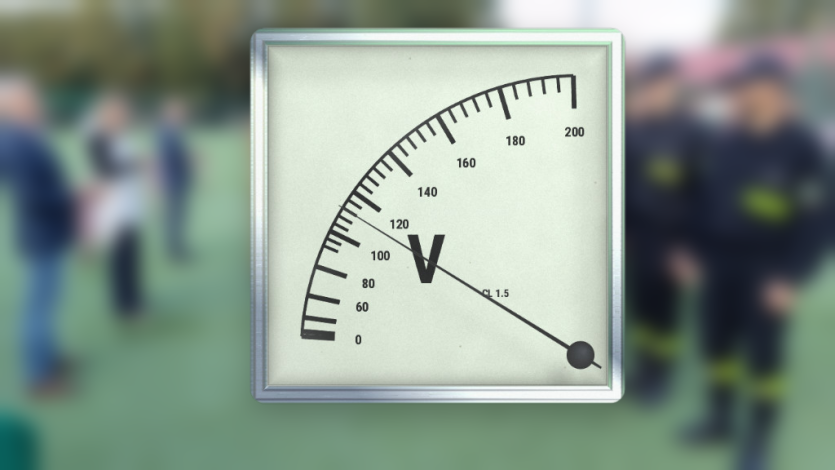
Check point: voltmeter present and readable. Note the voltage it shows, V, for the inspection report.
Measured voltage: 112 V
